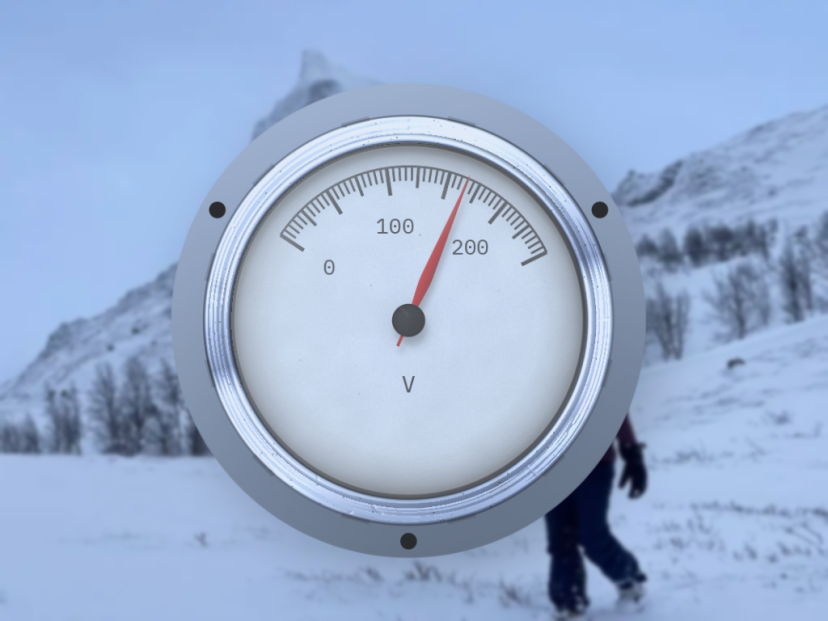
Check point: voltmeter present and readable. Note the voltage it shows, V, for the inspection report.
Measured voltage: 165 V
